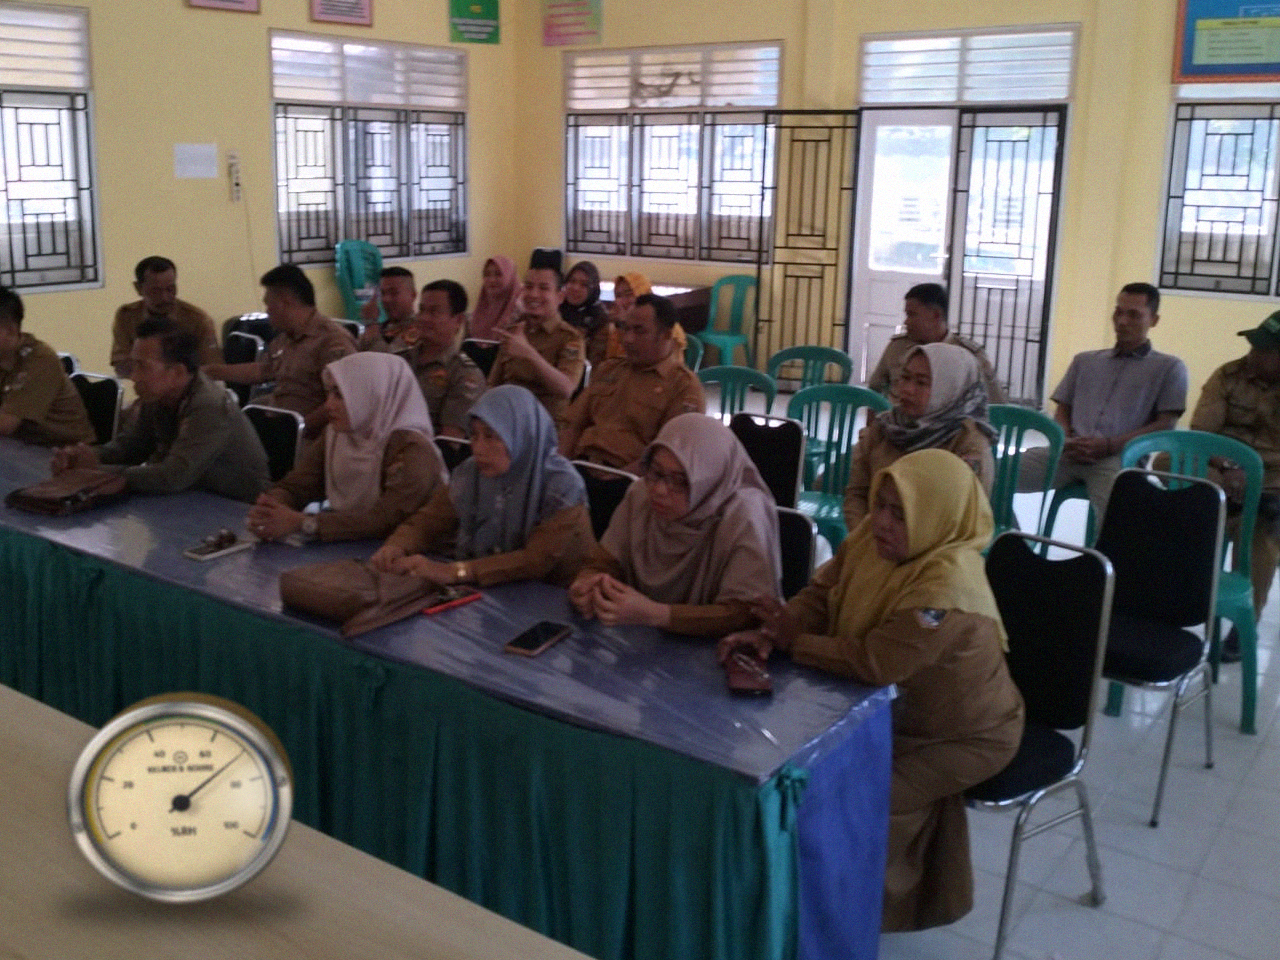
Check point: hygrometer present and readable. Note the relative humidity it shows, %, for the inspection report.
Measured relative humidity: 70 %
